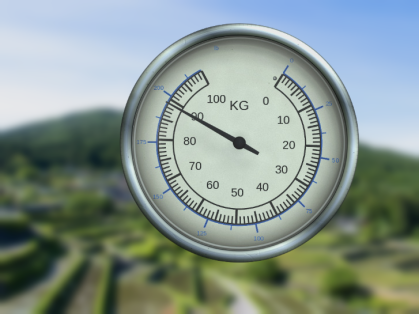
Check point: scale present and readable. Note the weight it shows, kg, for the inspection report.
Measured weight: 89 kg
